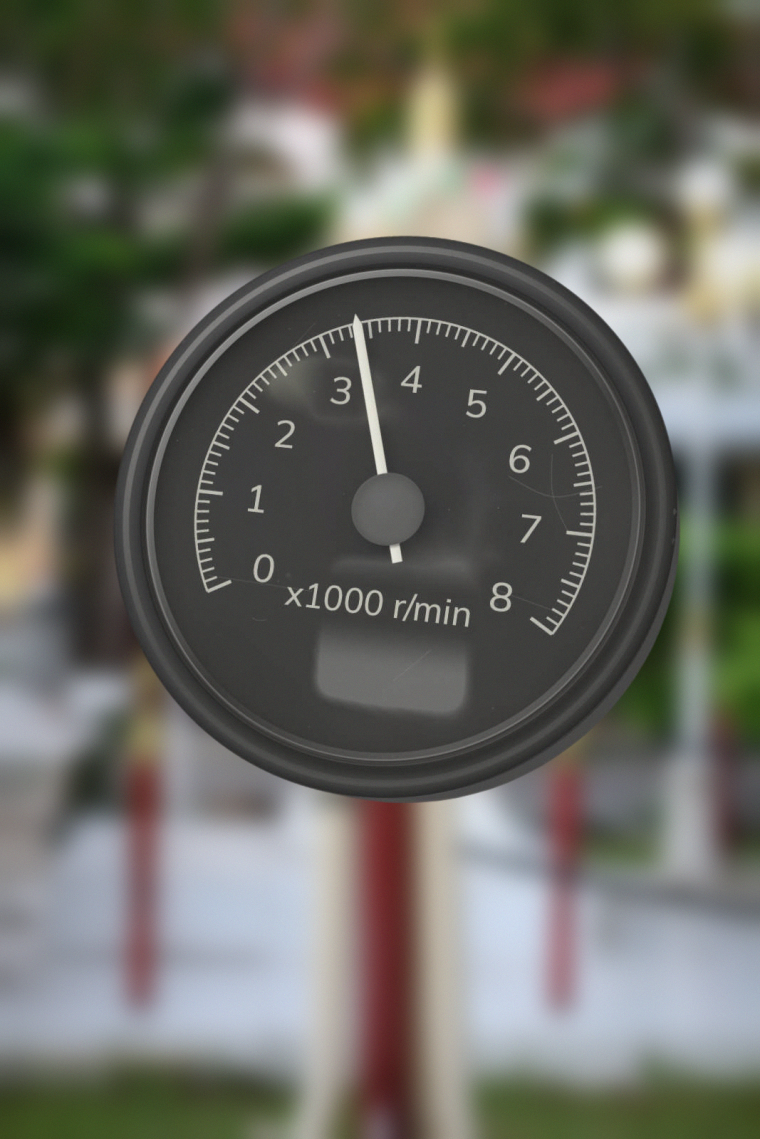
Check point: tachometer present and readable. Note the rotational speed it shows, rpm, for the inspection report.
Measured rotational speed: 3400 rpm
